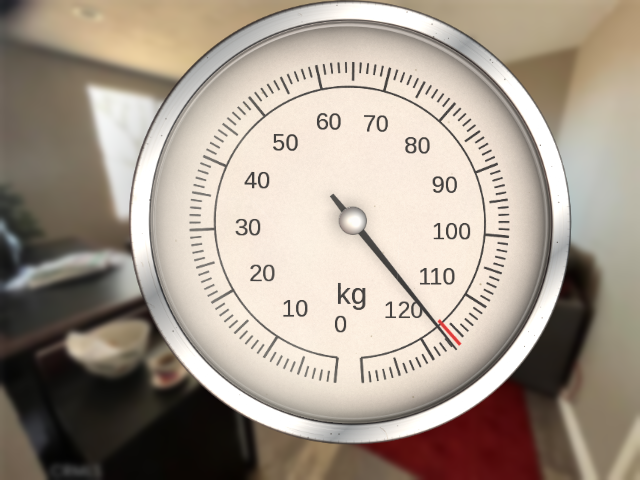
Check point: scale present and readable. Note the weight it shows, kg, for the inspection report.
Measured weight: 117 kg
